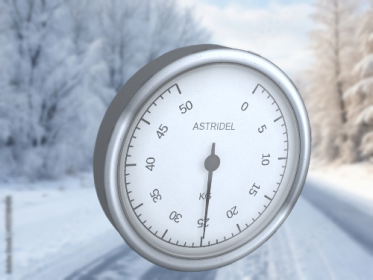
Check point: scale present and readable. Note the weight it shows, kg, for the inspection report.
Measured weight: 25 kg
